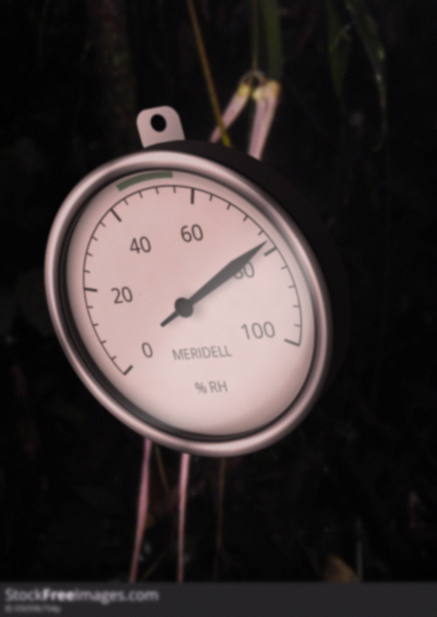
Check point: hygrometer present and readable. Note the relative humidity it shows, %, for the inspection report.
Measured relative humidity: 78 %
